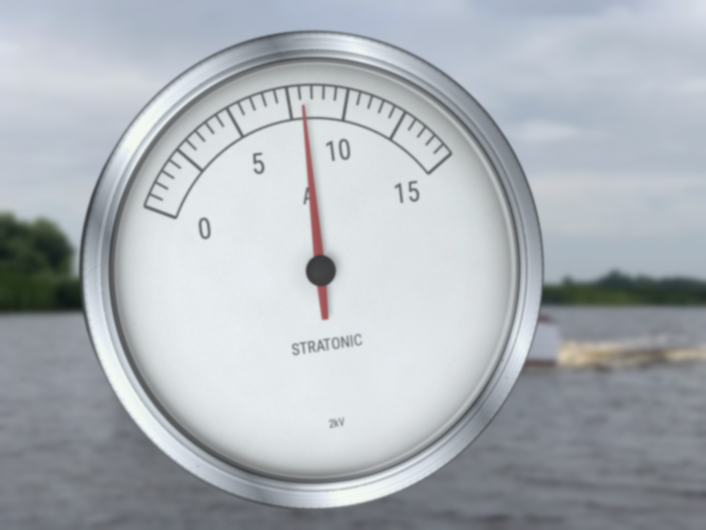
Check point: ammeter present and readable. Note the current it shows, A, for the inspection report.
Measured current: 8 A
